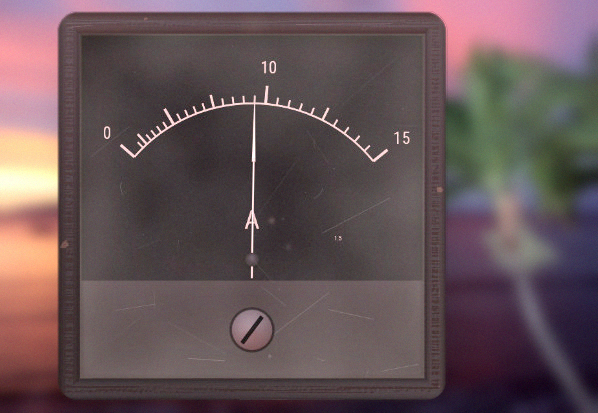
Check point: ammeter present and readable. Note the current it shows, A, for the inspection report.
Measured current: 9.5 A
